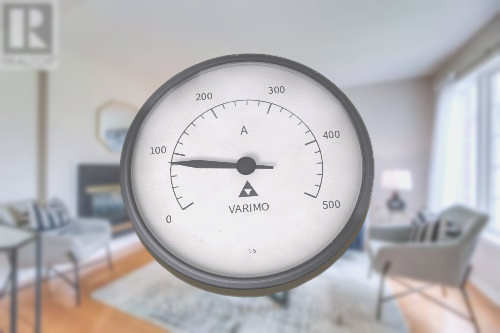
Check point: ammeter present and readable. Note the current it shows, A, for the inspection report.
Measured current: 80 A
